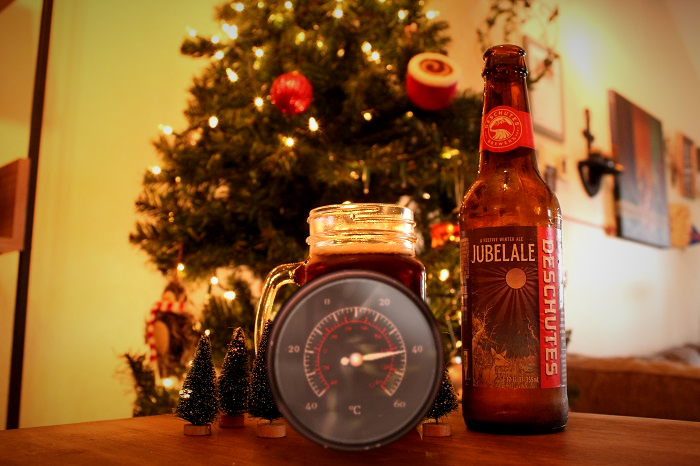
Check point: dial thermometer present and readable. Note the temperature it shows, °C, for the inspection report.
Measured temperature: 40 °C
